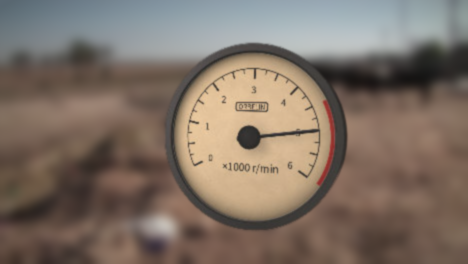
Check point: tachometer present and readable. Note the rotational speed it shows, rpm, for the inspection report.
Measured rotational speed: 5000 rpm
